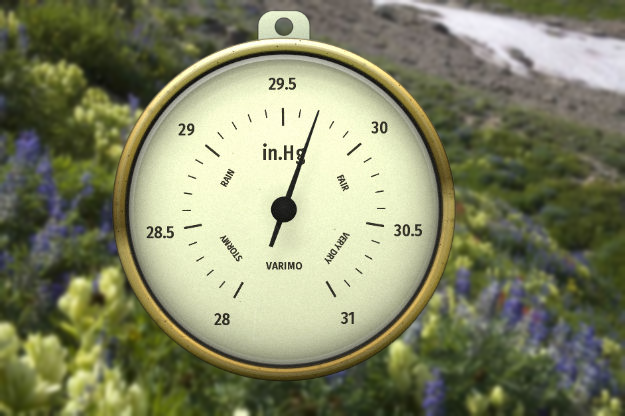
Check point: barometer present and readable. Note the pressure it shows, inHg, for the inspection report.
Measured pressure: 29.7 inHg
